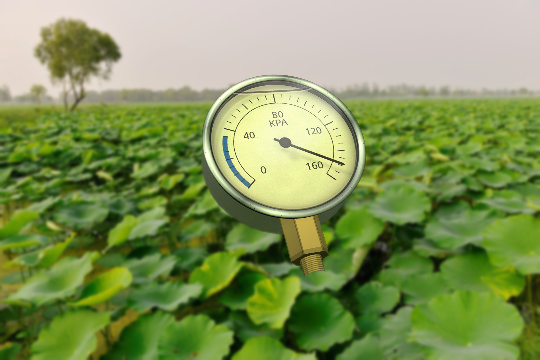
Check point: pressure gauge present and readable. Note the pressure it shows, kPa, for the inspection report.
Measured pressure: 150 kPa
